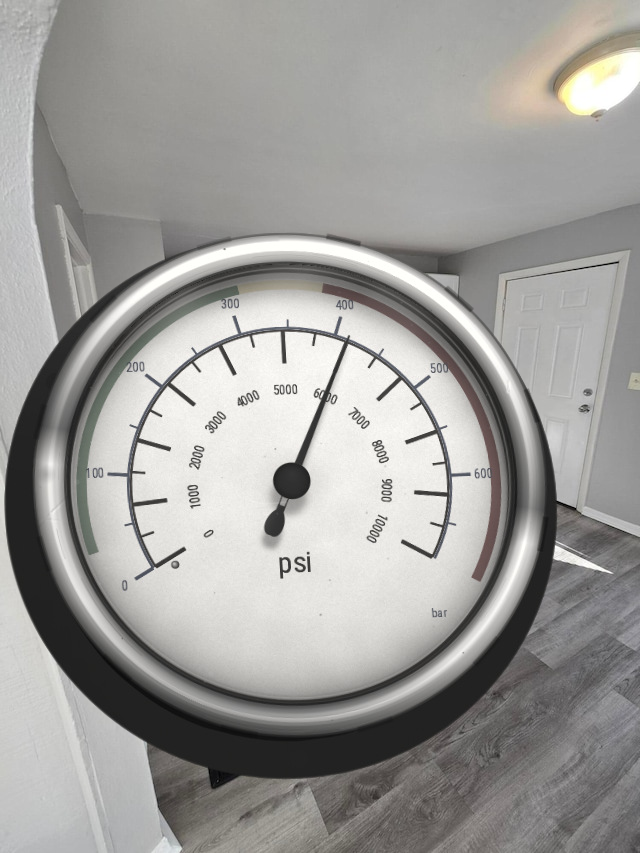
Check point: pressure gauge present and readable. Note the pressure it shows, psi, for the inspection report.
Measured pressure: 6000 psi
